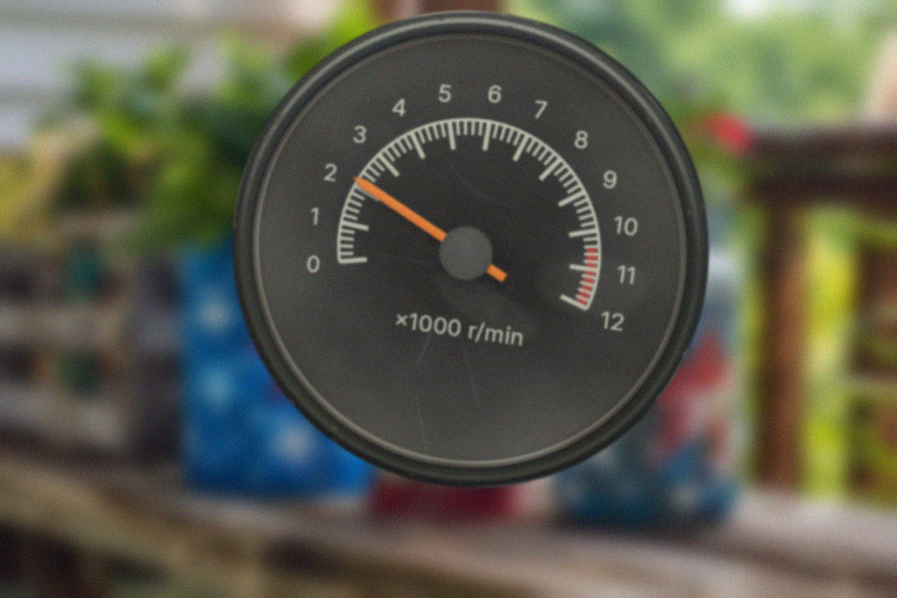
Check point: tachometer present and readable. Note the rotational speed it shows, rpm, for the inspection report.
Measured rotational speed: 2200 rpm
